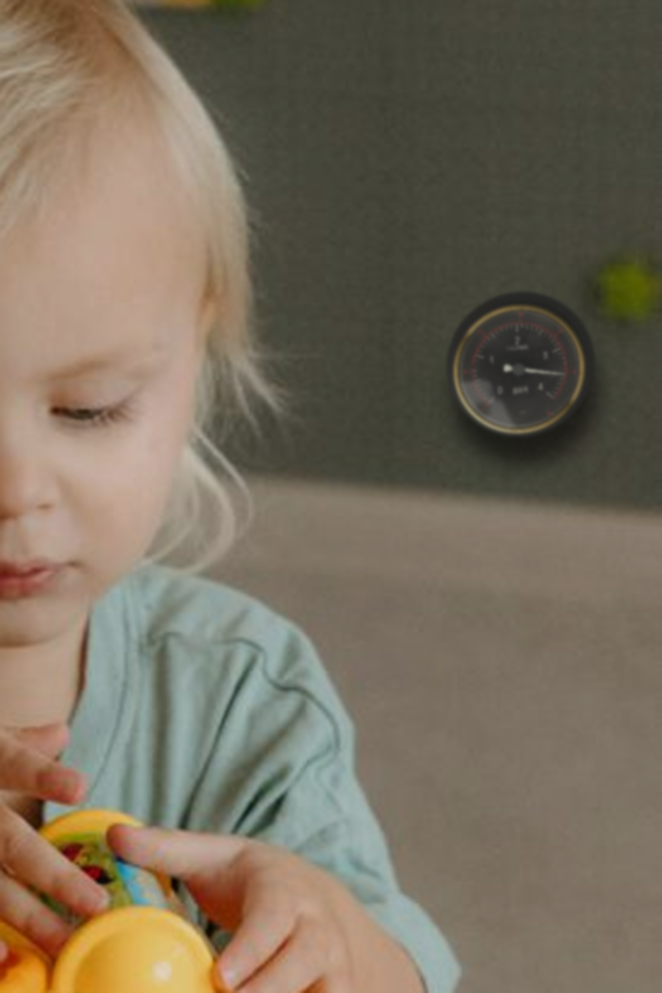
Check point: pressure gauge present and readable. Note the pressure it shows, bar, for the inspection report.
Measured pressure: 3.5 bar
